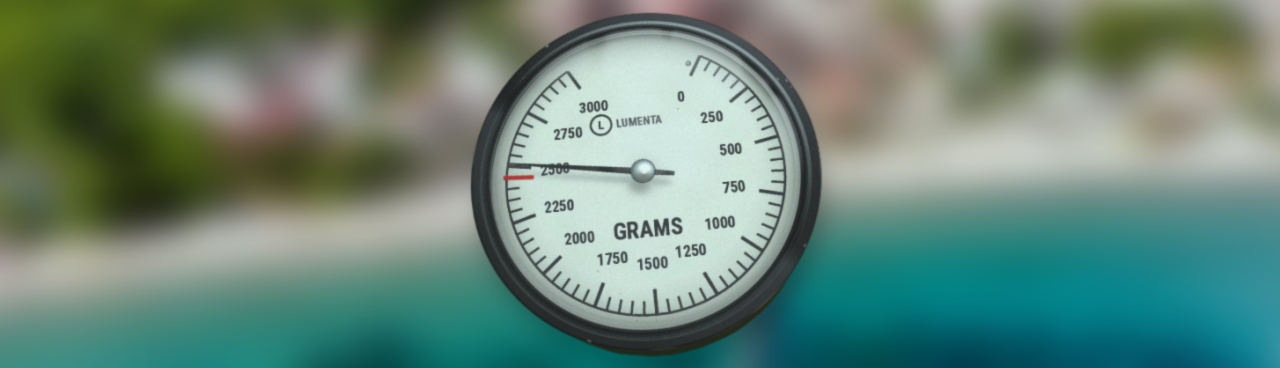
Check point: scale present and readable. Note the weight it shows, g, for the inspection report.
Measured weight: 2500 g
